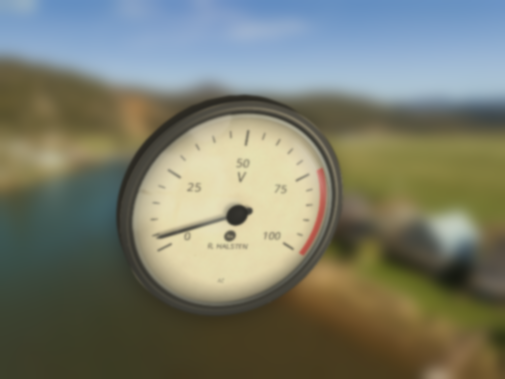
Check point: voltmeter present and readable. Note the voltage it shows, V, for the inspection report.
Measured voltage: 5 V
